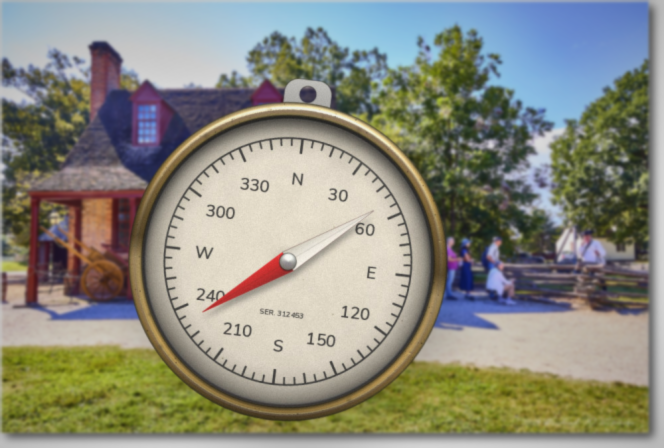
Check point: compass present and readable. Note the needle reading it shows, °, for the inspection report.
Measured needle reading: 232.5 °
